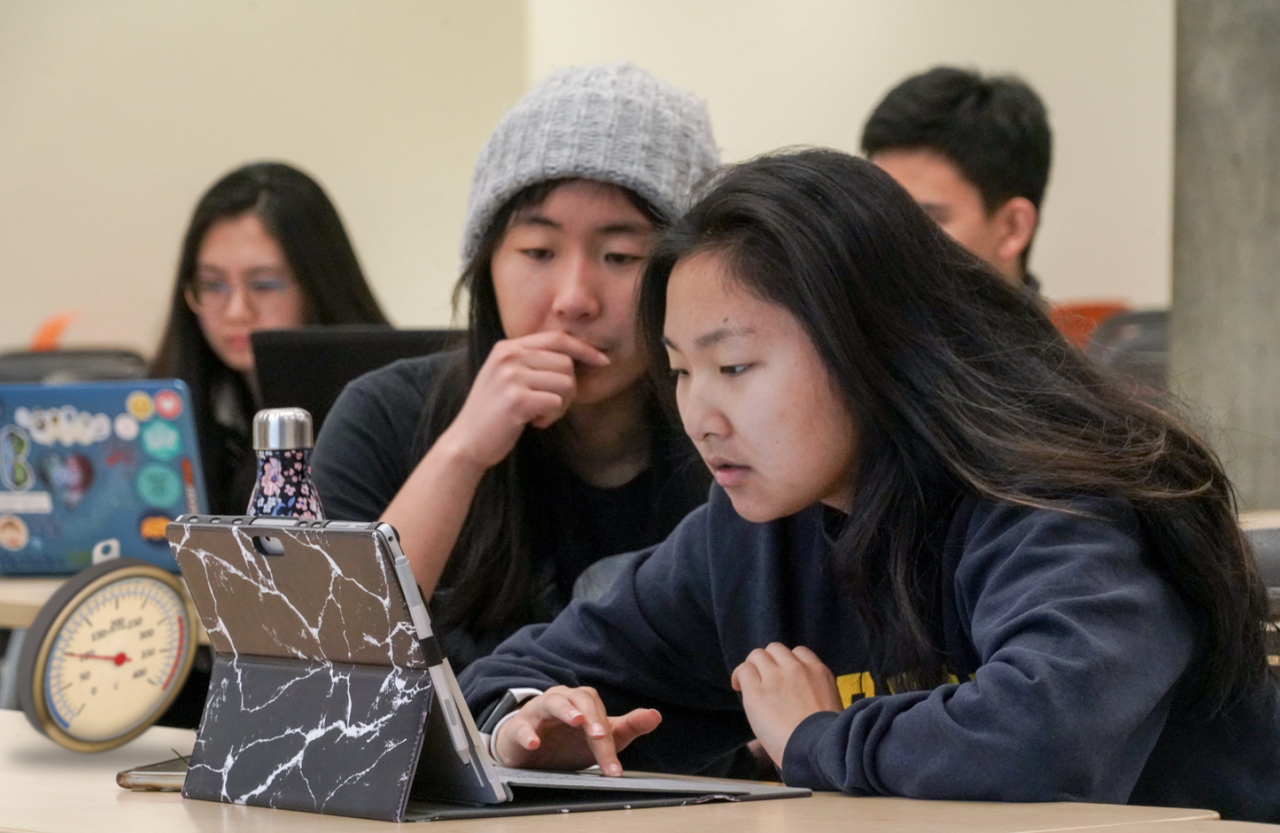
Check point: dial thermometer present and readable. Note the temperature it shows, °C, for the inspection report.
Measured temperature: 100 °C
